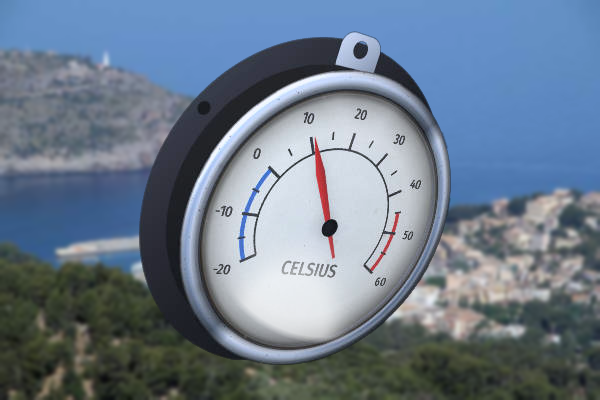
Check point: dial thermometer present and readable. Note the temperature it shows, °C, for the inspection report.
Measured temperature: 10 °C
